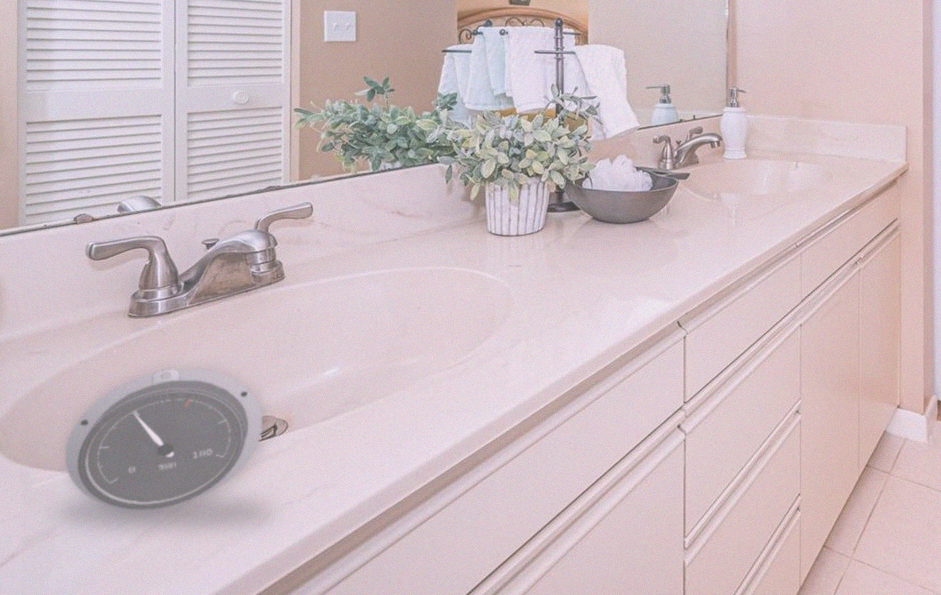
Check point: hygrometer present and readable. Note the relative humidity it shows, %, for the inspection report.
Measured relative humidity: 40 %
